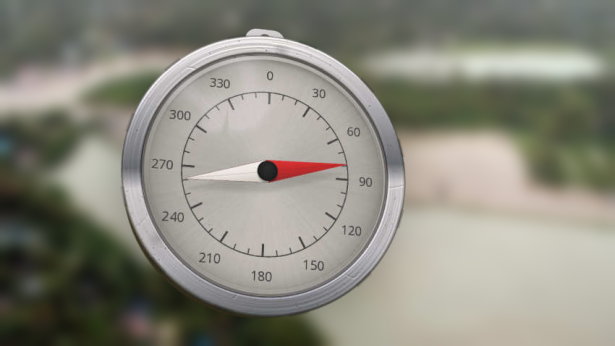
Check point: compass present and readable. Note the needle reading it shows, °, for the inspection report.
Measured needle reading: 80 °
